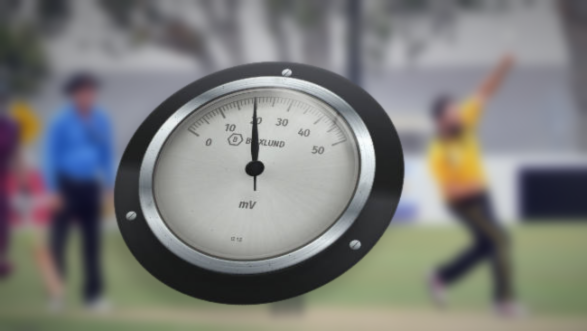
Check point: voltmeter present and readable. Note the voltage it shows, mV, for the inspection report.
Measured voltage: 20 mV
